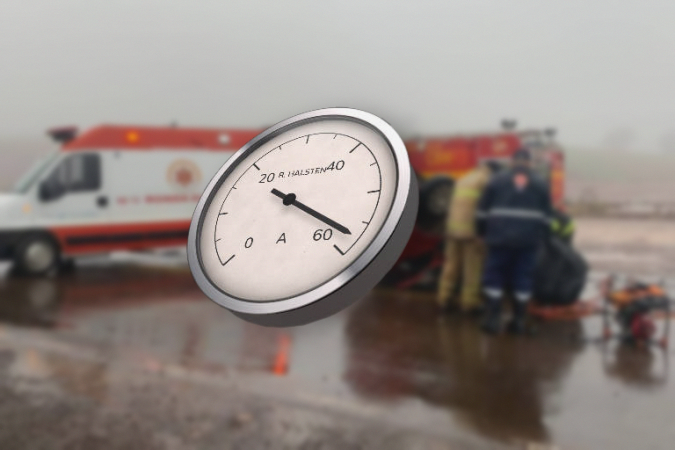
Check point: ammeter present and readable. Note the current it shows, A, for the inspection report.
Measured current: 57.5 A
